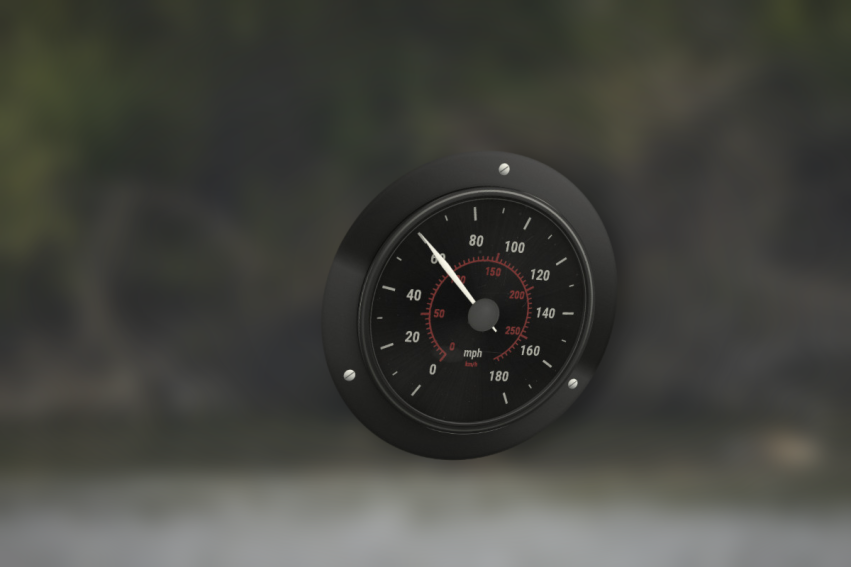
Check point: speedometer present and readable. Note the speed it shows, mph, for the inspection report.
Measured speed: 60 mph
